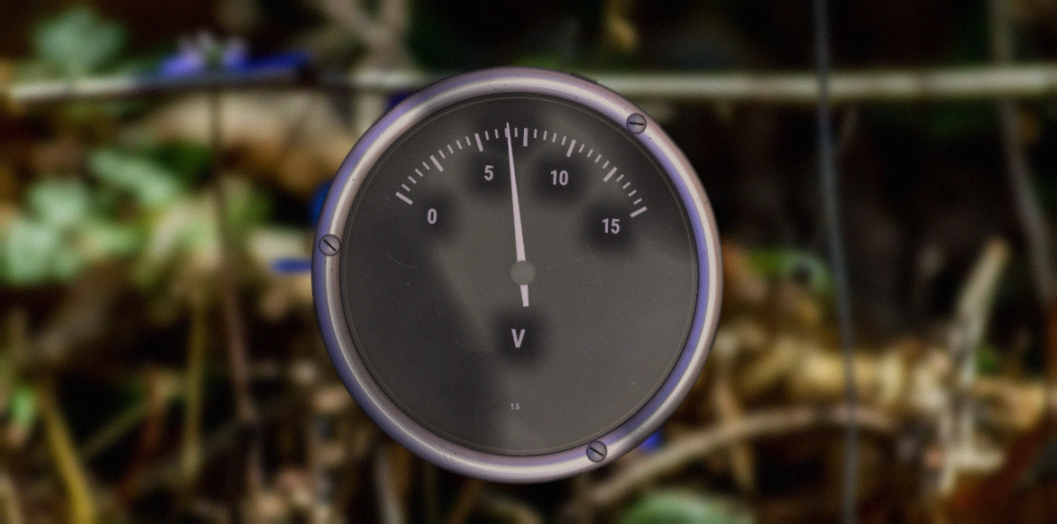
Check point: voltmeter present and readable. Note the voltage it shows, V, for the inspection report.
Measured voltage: 6.5 V
